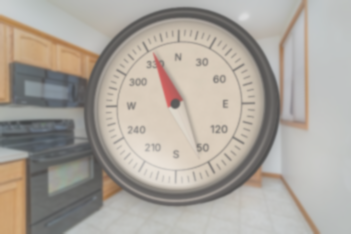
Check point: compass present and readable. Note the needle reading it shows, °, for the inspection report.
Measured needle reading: 335 °
